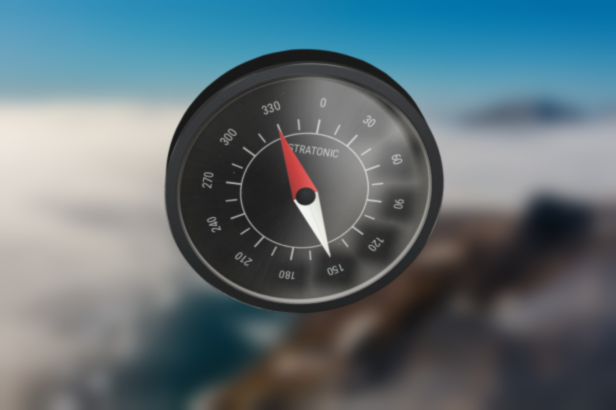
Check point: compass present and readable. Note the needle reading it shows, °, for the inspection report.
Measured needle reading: 330 °
